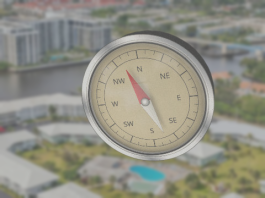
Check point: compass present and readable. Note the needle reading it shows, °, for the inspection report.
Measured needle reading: 340 °
